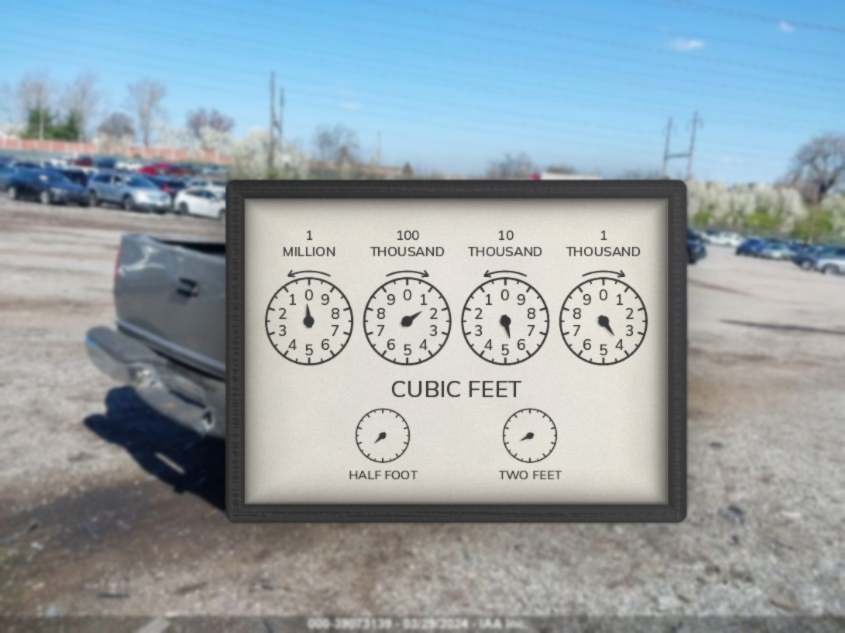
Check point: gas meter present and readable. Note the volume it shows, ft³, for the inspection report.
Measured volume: 15400 ft³
